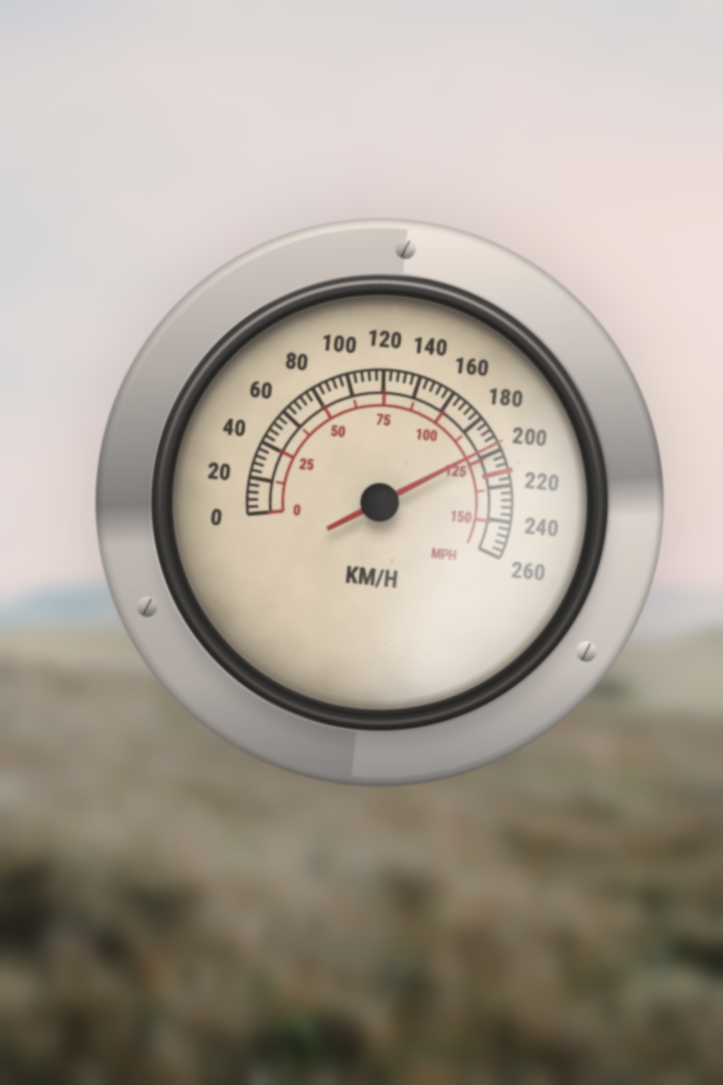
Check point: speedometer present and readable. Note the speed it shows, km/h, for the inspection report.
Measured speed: 196 km/h
